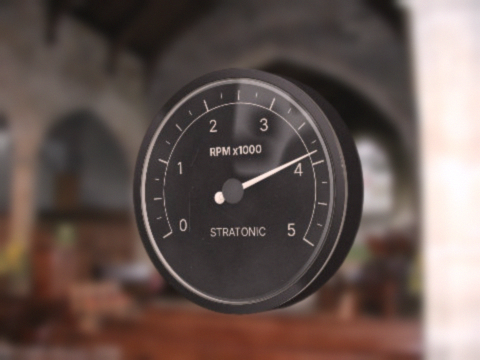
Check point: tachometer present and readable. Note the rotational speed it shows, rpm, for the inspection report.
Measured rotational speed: 3875 rpm
